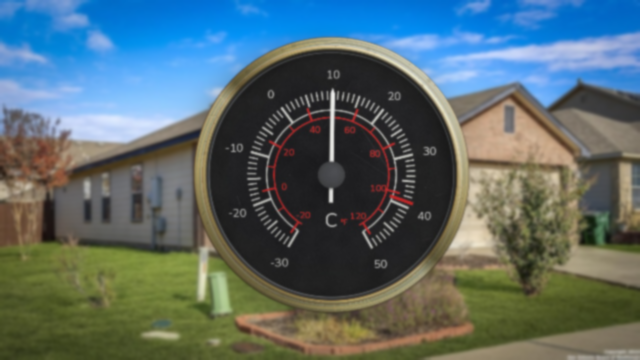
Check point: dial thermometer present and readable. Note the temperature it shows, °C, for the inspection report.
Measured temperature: 10 °C
